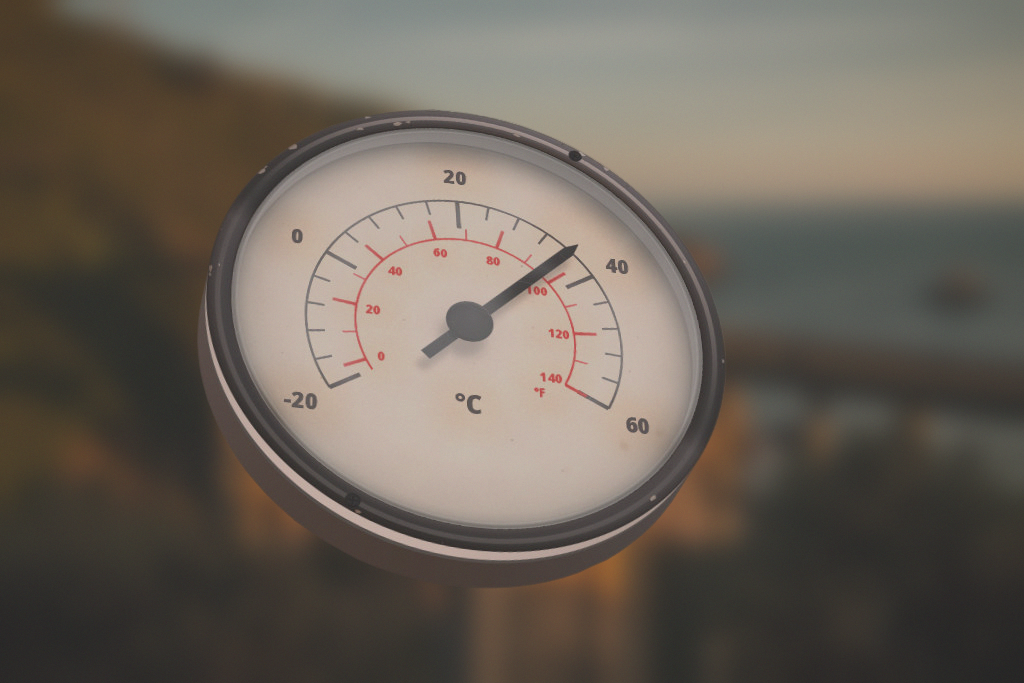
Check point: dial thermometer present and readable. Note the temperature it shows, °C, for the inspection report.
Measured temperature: 36 °C
